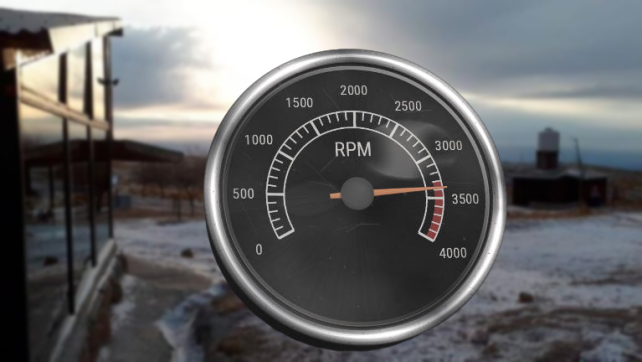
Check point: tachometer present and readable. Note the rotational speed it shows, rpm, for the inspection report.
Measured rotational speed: 3400 rpm
